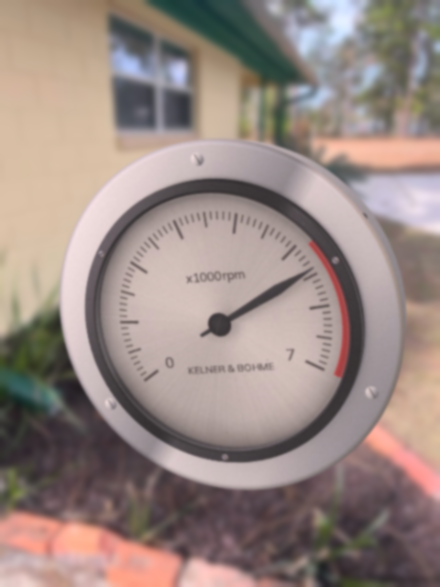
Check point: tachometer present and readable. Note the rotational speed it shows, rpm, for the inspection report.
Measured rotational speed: 5400 rpm
